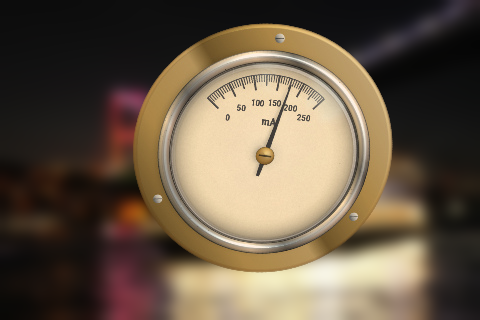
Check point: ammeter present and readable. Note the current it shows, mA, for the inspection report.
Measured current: 175 mA
